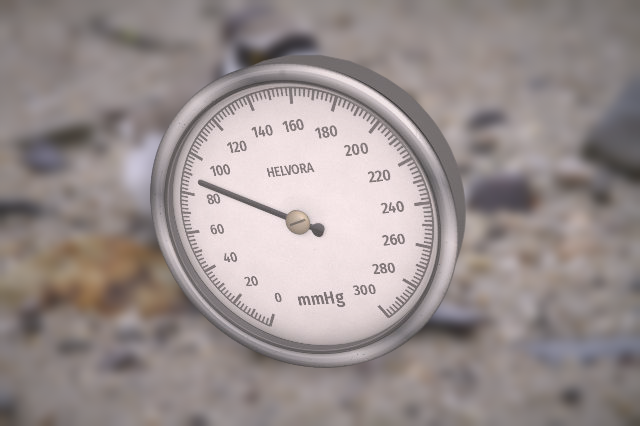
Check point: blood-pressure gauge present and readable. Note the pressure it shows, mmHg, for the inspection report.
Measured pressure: 90 mmHg
